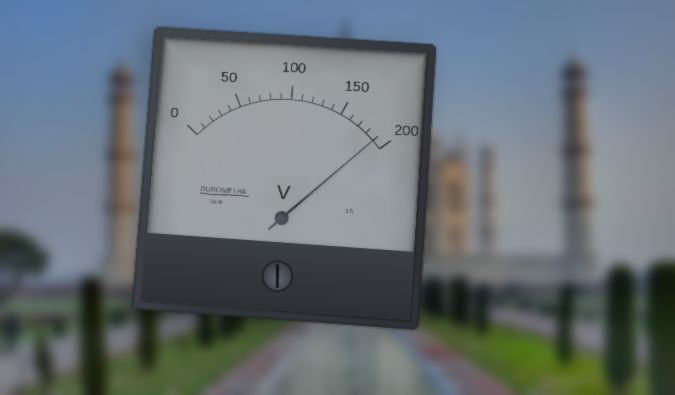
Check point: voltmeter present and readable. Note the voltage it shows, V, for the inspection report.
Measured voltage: 190 V
